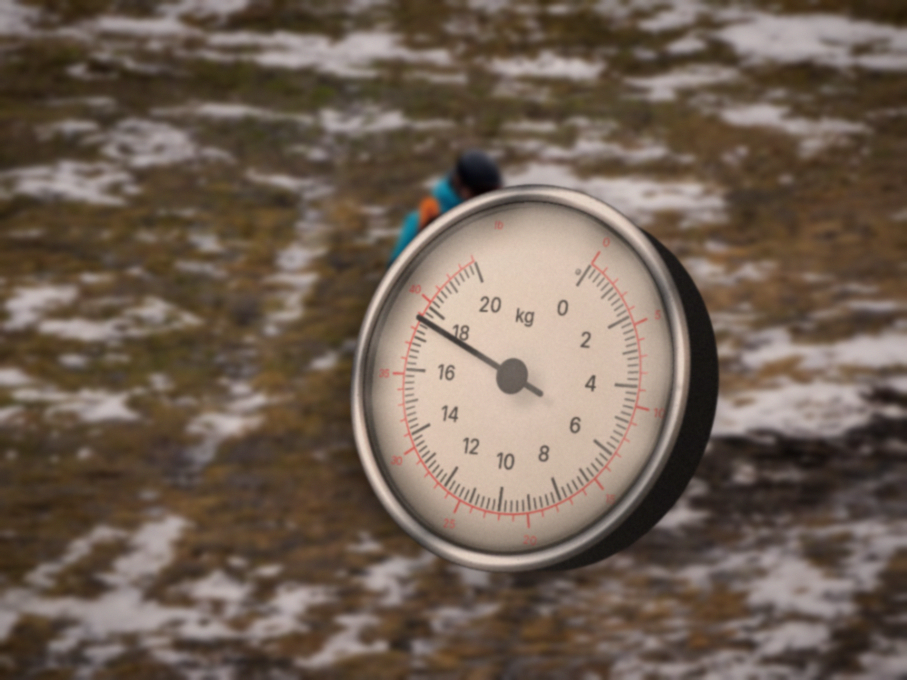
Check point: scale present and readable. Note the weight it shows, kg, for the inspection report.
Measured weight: 17.6 kg
